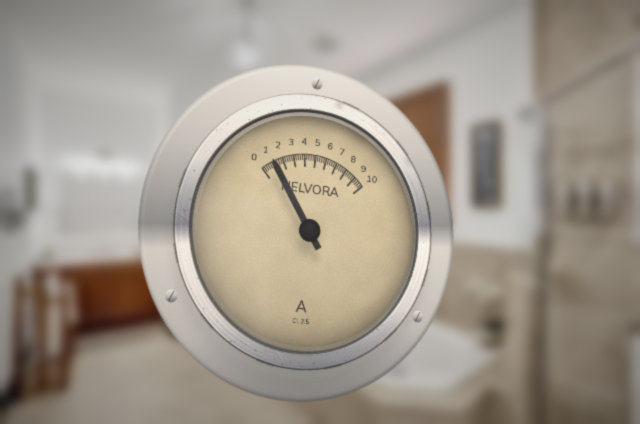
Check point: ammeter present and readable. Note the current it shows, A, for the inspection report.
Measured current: 1 A
